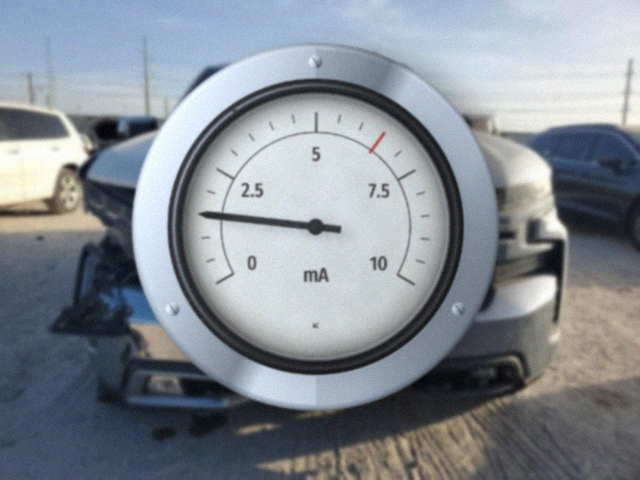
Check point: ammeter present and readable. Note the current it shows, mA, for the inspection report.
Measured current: 1.5 mA
